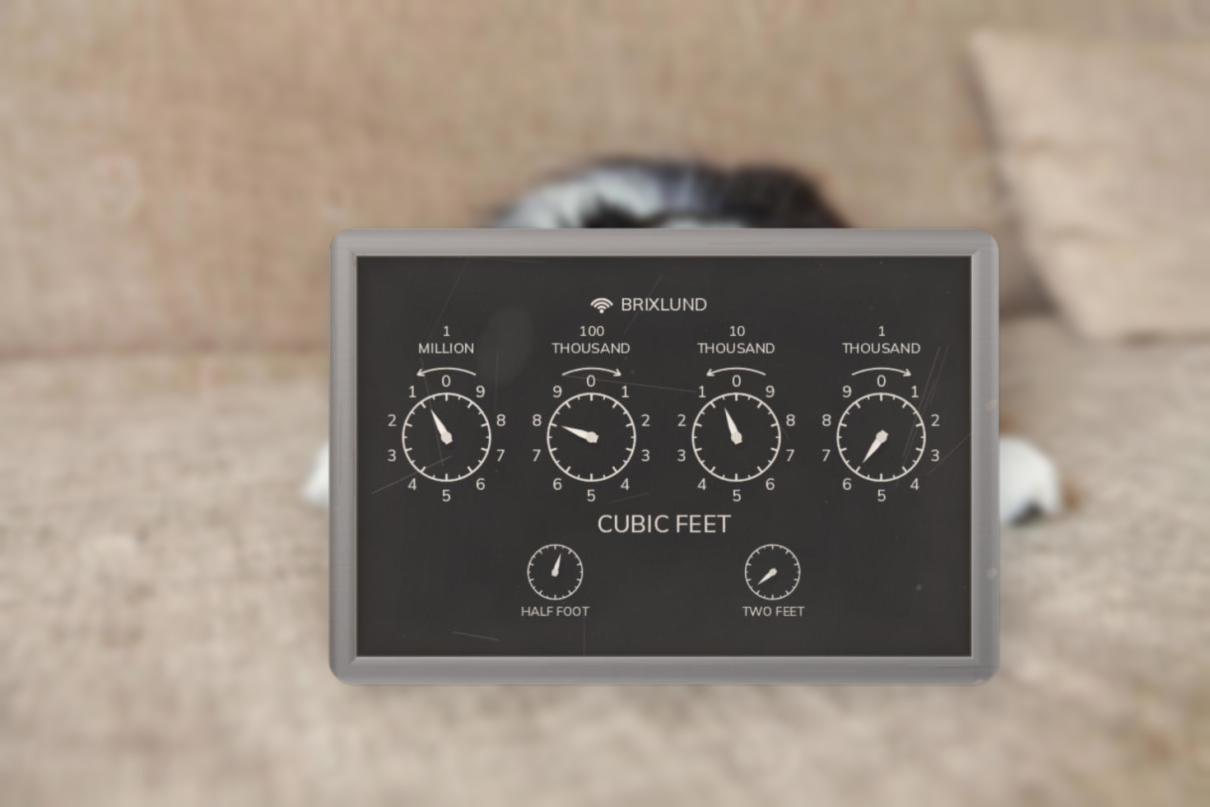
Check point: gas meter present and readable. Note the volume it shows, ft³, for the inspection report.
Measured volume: 80600 ft³
